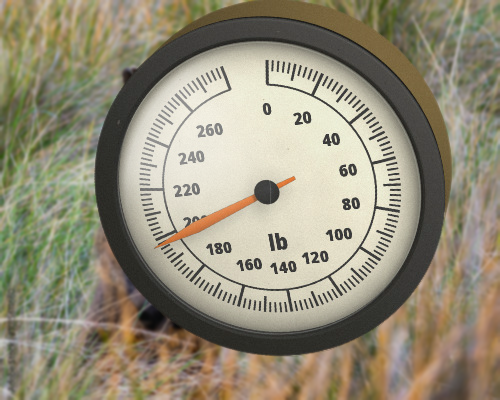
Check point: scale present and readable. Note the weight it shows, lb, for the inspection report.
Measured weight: 198 lb
